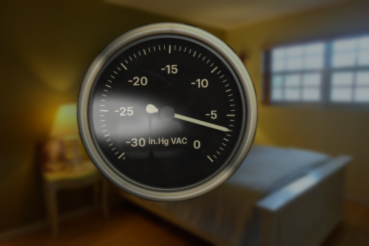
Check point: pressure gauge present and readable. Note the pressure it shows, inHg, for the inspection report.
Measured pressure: -3.5 inHg
